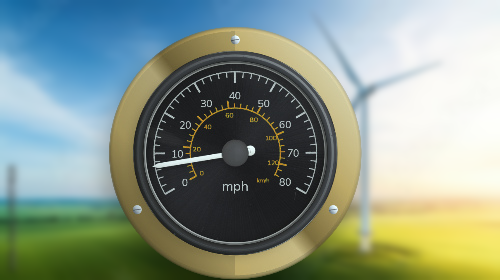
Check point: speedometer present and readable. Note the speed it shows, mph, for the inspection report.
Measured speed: 7 mph
